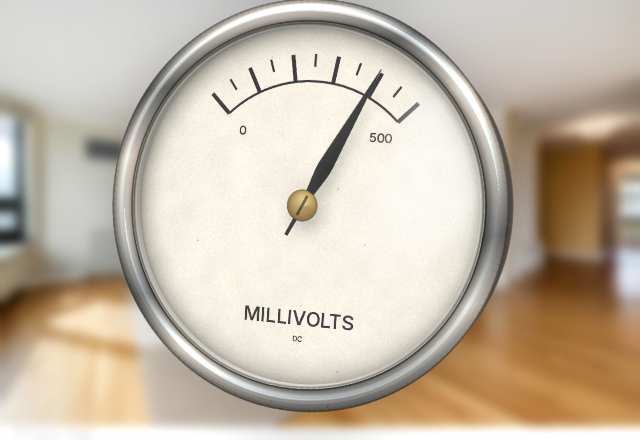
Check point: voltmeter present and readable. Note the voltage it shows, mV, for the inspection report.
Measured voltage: 400 mV
